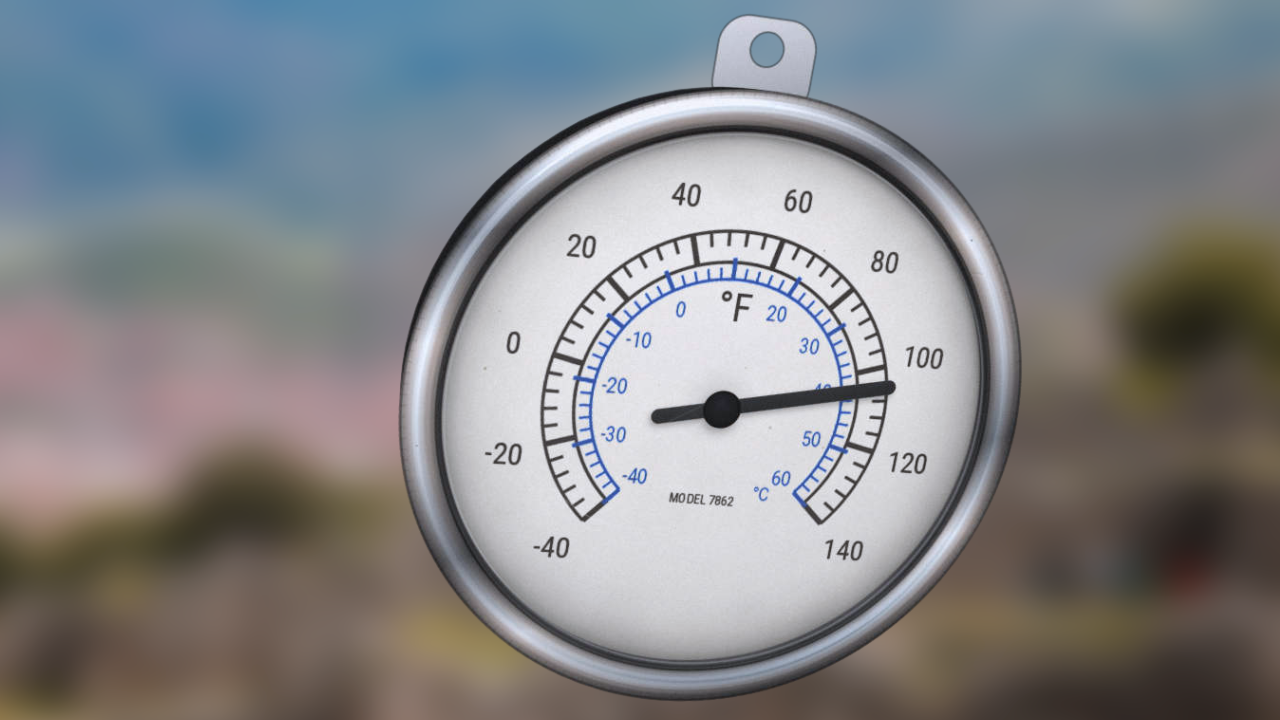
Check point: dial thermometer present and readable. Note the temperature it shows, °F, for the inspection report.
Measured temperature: 104 °F
